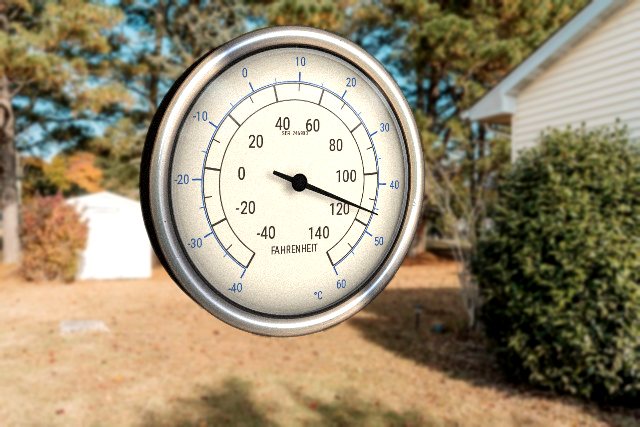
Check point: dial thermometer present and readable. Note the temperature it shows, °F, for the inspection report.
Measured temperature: 115 °F
